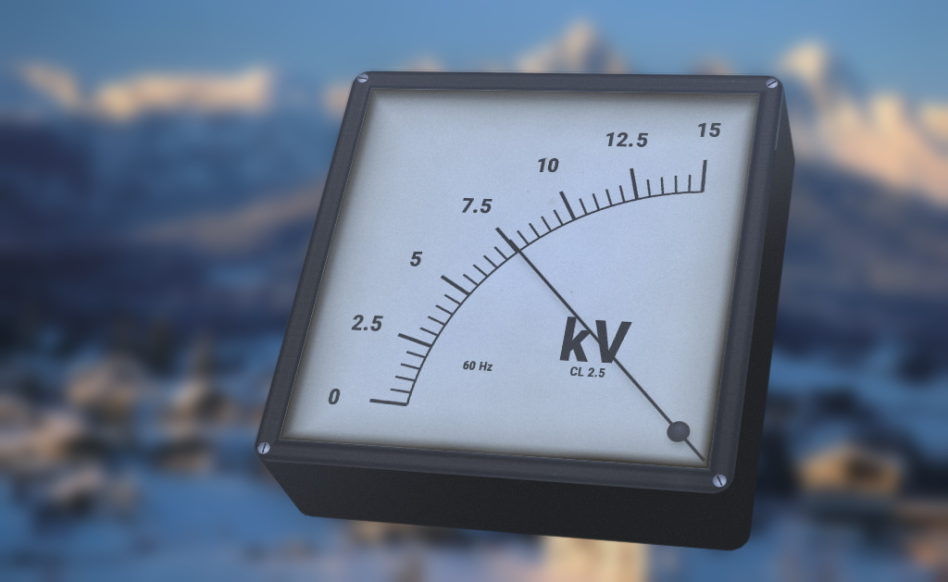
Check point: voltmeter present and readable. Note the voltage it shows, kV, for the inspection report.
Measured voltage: 7.5 kV
